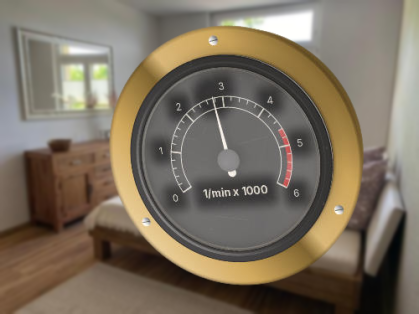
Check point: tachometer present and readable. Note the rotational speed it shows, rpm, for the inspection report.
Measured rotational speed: 2800 rpm
